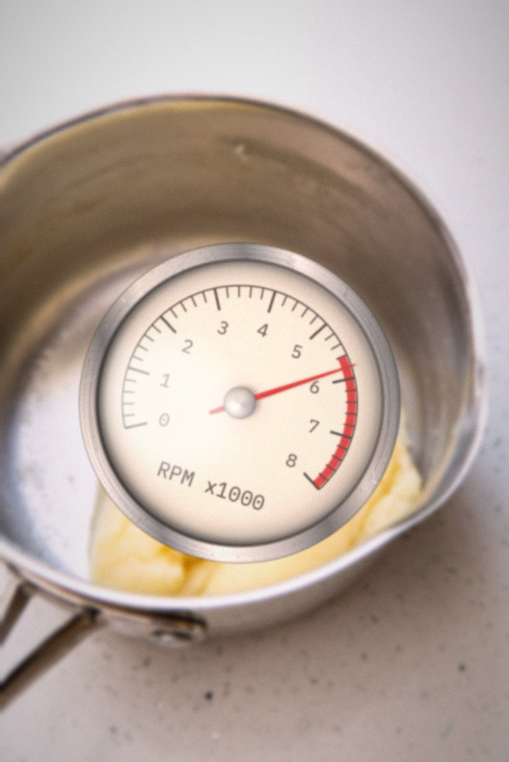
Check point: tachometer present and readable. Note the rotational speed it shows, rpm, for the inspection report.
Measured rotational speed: 5800 rpm
